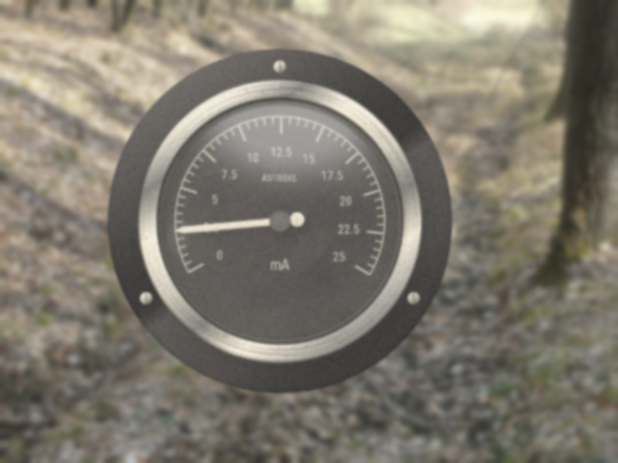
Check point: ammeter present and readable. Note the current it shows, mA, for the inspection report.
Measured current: 2.5 mA
